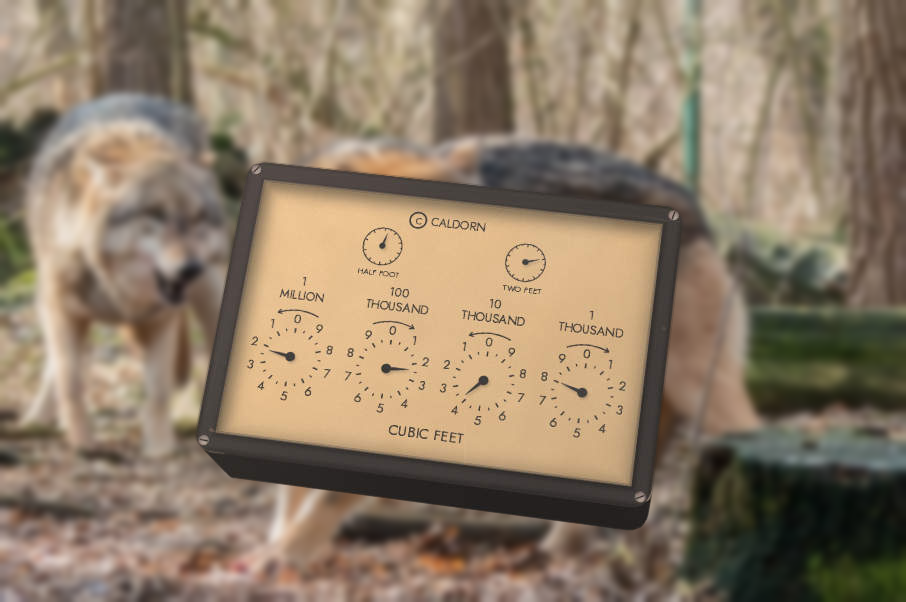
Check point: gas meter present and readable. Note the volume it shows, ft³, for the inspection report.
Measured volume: 223800 ft³
